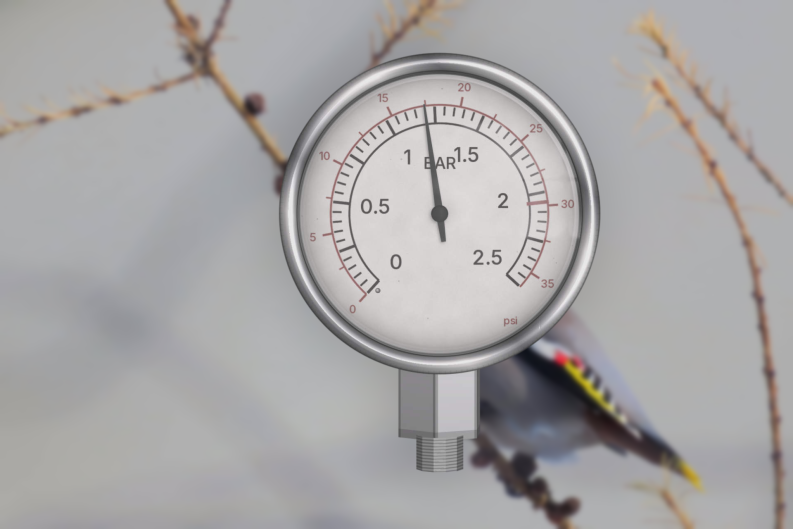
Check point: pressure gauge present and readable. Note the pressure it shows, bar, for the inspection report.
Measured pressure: 1.2 bar
